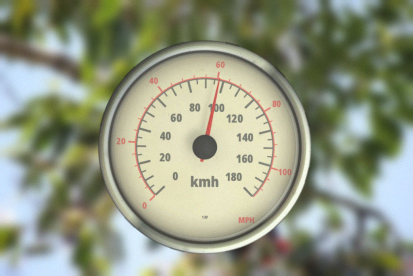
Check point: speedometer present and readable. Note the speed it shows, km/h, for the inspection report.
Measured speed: 97.5 km/h
